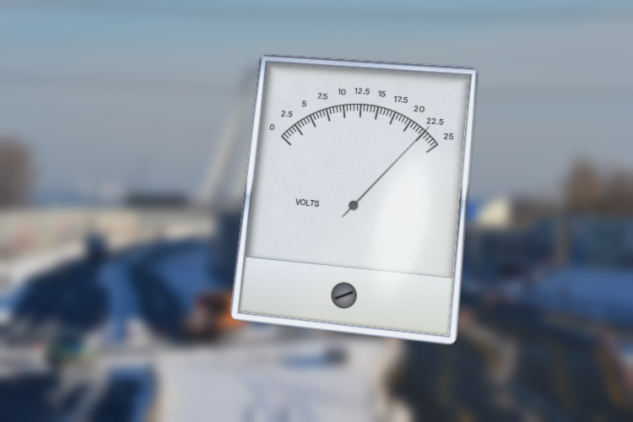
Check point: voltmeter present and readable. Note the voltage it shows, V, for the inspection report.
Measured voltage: 22.5 V
